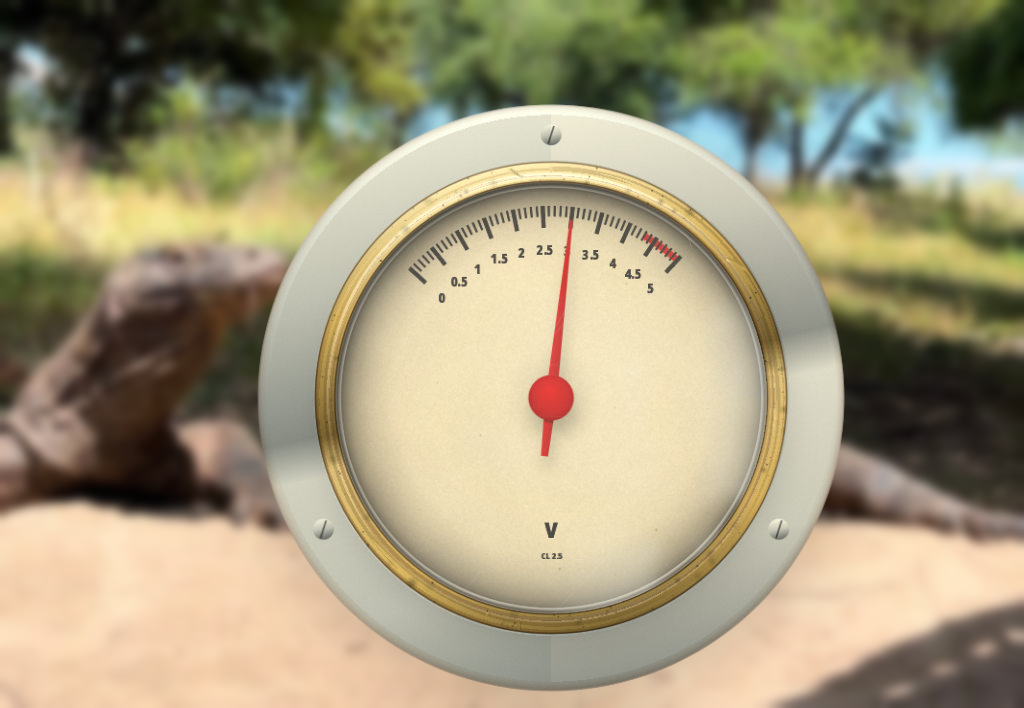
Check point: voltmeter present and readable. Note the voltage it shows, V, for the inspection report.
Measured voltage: 3 V
